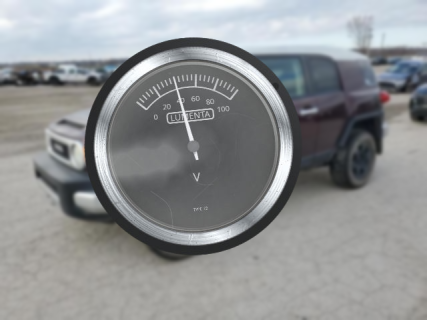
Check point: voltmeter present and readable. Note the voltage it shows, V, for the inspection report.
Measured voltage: 40 V
